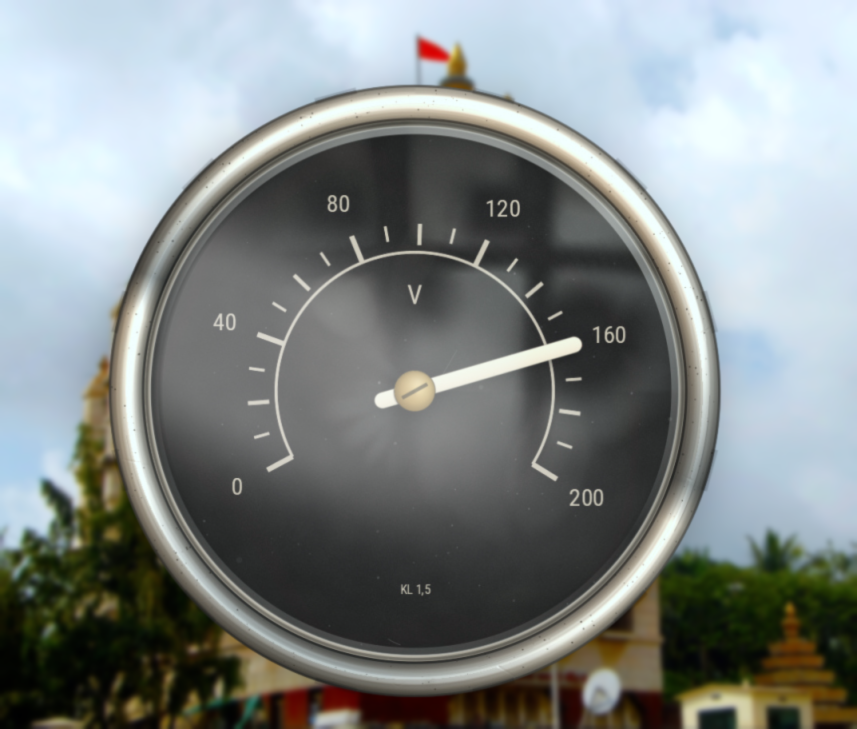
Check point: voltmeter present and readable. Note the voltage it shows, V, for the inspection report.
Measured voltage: 160 V
